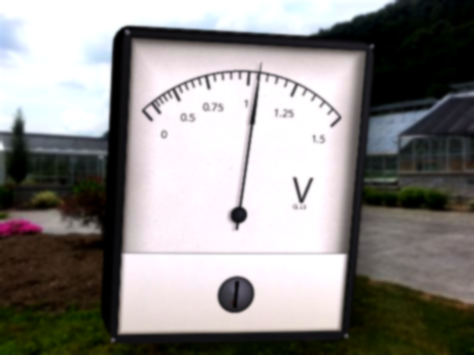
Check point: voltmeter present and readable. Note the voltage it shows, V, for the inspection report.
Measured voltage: 1.05 V
